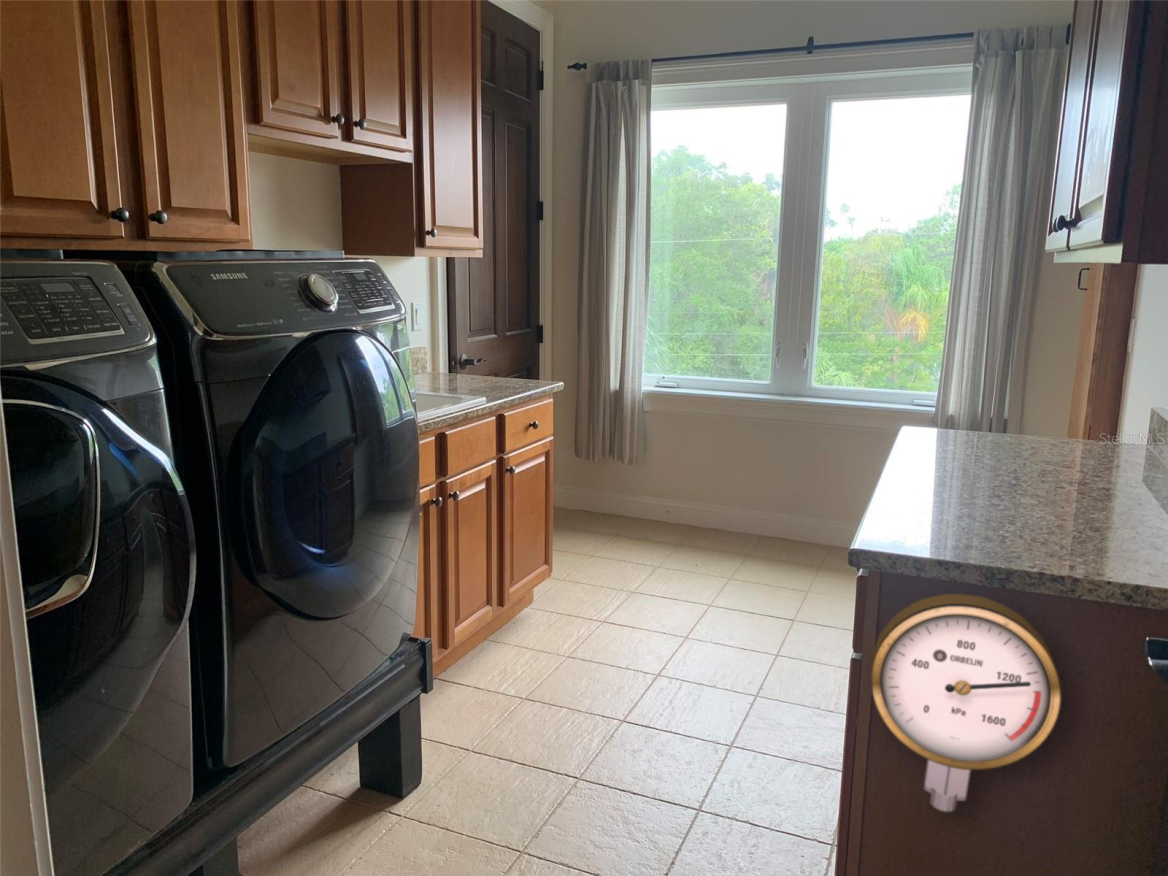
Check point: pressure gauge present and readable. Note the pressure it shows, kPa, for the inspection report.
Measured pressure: 1250 kPa
